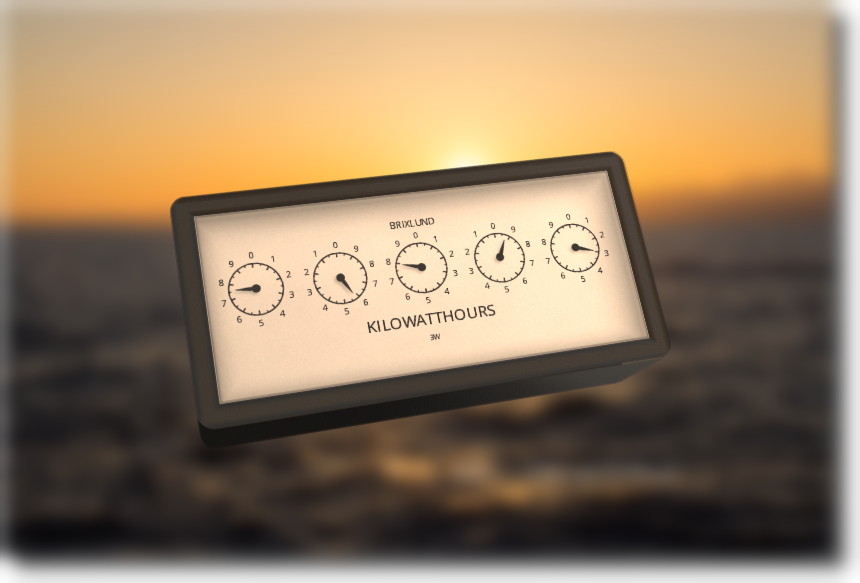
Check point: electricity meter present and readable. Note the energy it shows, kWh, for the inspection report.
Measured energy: 75793 kWh
